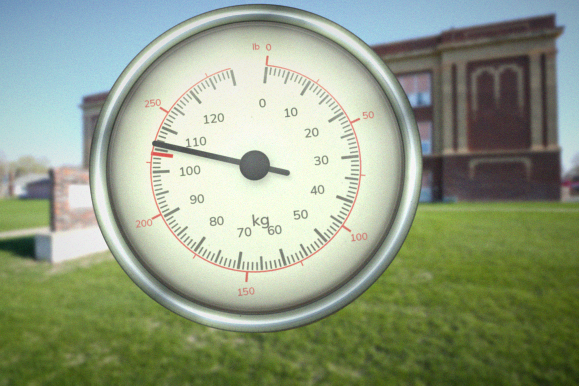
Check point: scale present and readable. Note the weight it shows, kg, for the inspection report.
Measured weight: 106 kg
